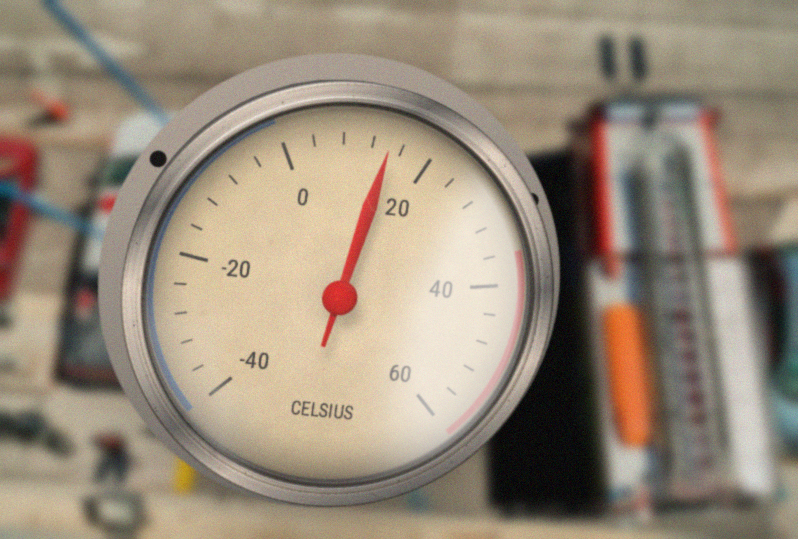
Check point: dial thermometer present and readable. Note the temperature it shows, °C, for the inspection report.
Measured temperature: 14 °C
